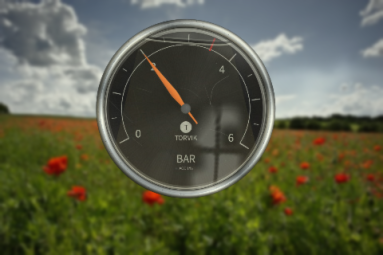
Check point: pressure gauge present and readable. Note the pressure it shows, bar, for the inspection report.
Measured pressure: 2 bar
